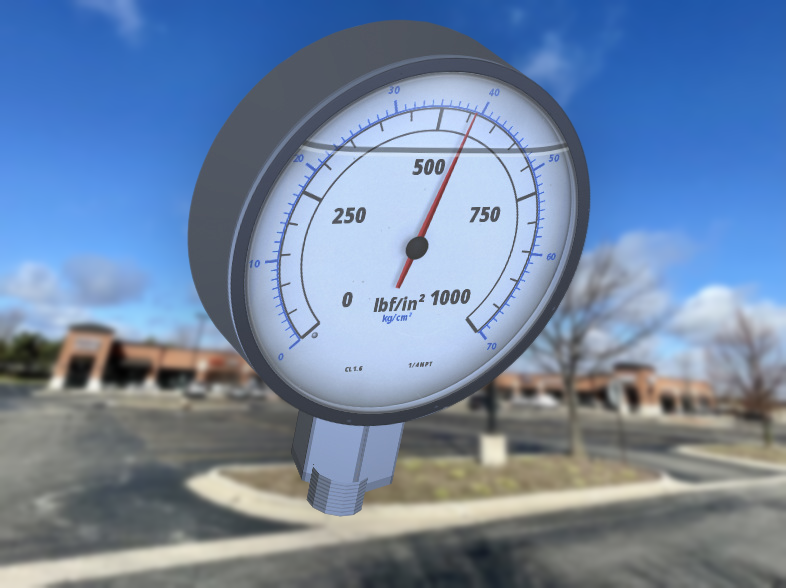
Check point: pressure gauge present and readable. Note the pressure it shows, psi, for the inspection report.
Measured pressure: 550 psi
